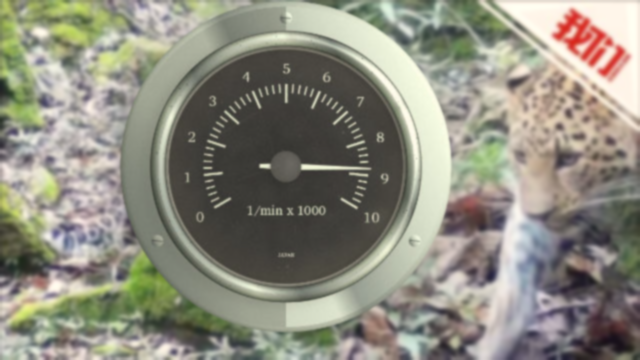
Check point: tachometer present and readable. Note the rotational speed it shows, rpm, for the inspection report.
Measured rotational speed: 8800 rpm
